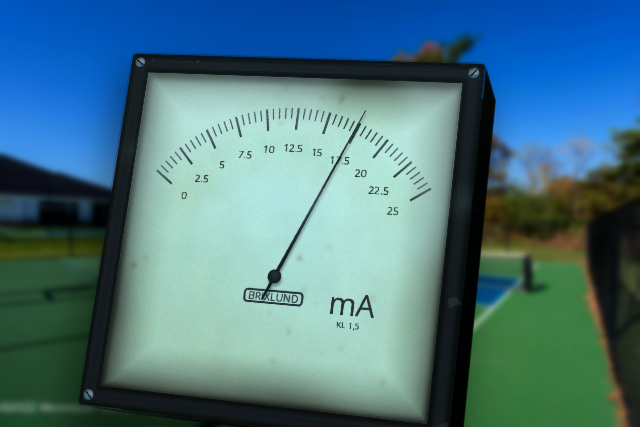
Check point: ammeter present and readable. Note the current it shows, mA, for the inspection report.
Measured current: 17.5 mA
